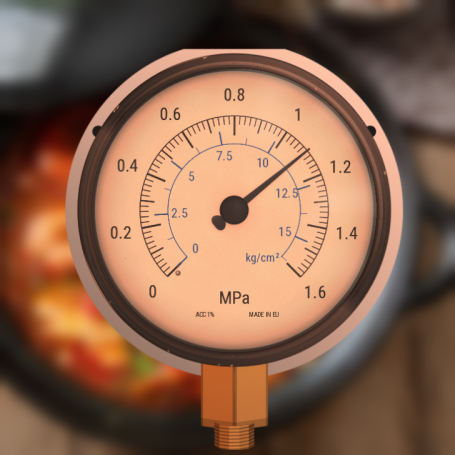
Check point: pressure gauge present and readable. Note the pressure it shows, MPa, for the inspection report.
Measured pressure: 1.1 MPa
